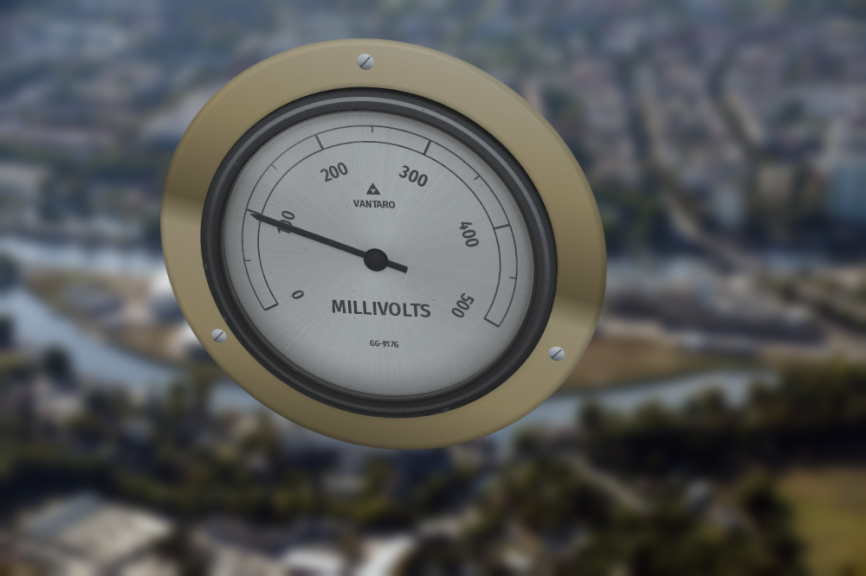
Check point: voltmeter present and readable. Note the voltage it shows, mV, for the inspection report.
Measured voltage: 100 mV
